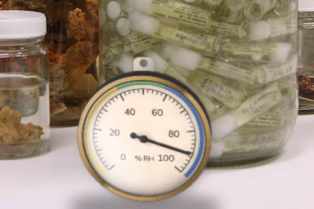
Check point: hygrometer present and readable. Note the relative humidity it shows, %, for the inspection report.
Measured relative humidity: 90 %
